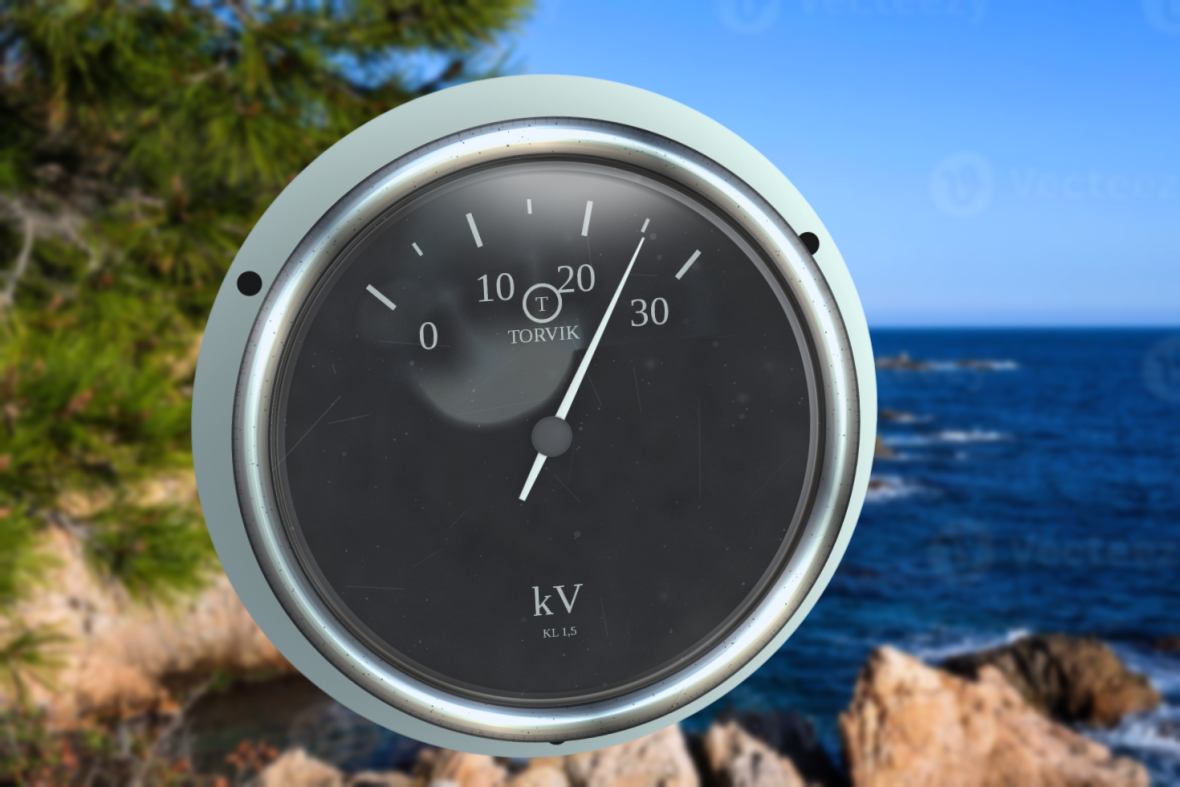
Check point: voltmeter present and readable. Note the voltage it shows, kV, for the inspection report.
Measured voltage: 25 kV
